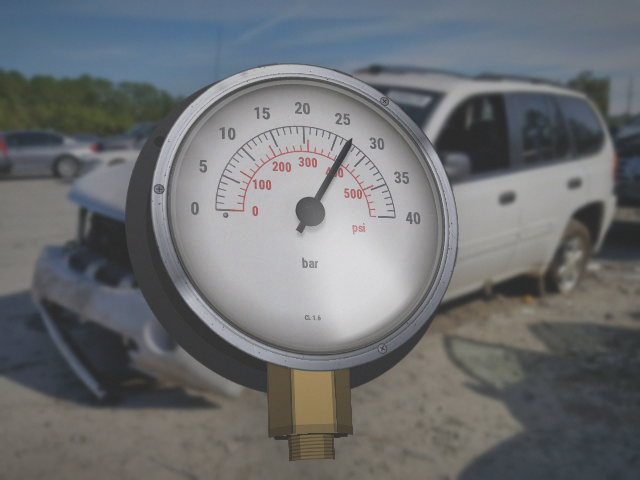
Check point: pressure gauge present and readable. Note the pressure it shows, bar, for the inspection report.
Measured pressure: 27 bar
